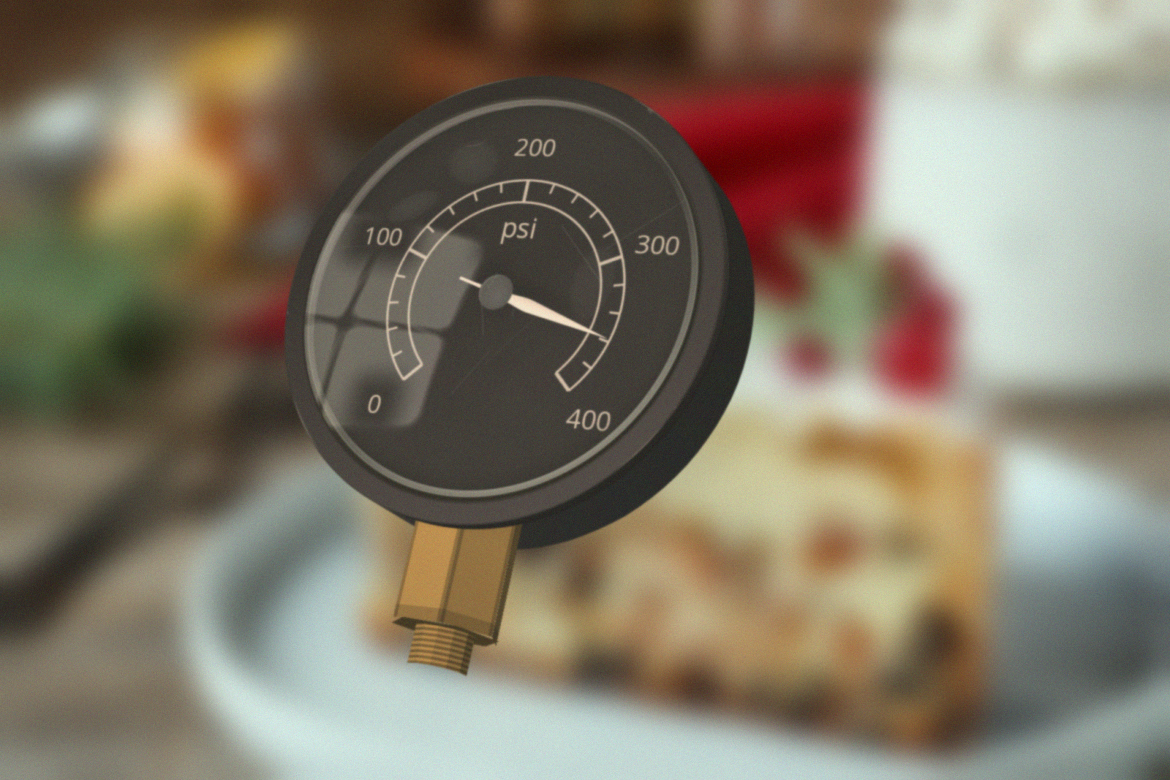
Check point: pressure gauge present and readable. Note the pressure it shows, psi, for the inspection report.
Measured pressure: 360 psi
